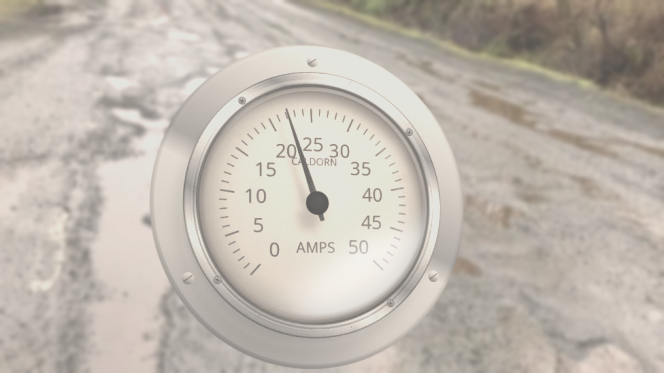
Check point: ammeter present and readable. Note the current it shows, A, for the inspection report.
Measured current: 22 A
